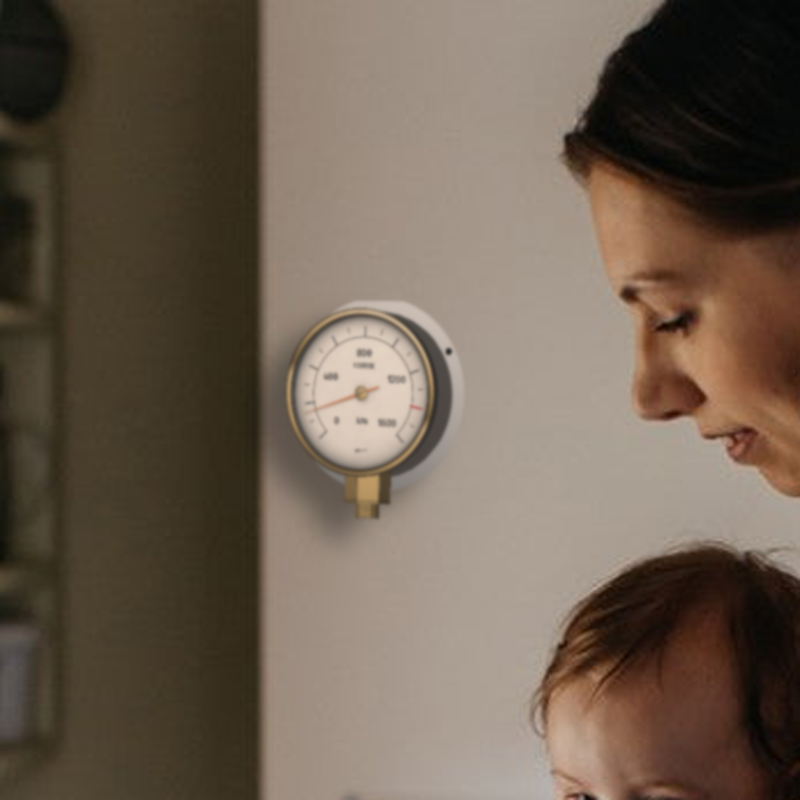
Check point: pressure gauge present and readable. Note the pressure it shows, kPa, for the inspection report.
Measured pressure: 150 kPa
